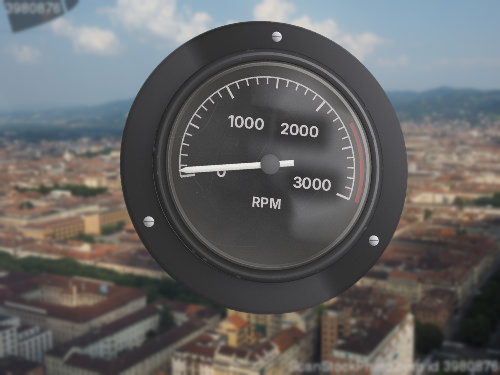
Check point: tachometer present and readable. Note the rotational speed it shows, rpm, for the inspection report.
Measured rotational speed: 50 rpm
